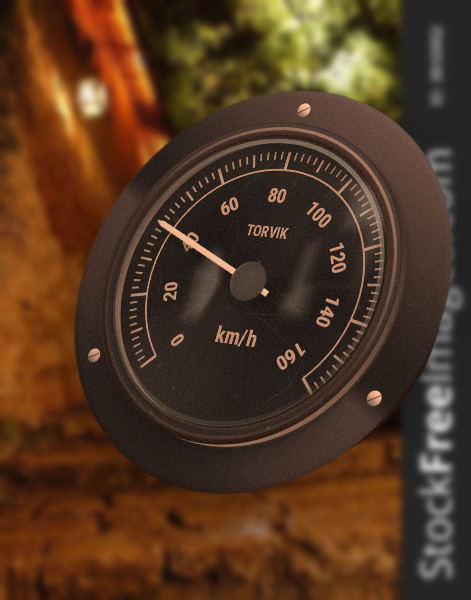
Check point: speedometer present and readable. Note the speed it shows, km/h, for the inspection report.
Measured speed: 40 km/h
